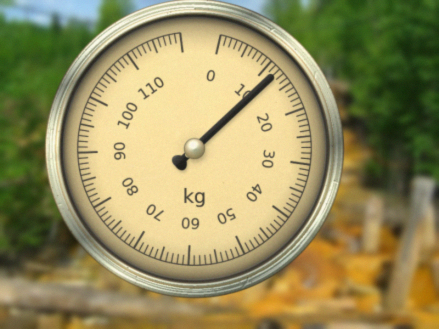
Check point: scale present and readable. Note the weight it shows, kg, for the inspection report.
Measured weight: 12 kg
